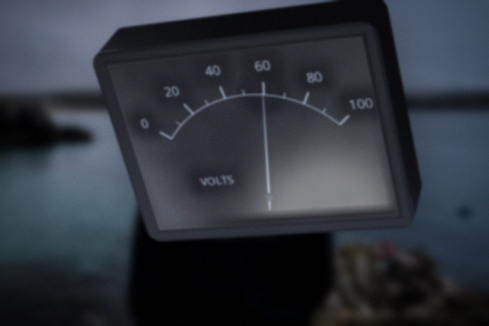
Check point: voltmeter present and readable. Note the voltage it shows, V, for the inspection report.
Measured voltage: 60 V
